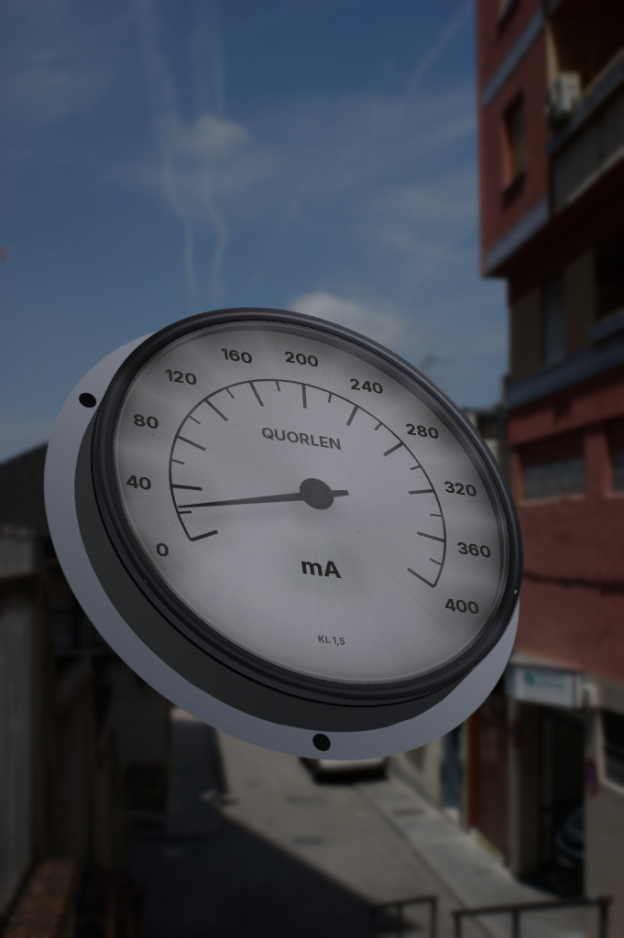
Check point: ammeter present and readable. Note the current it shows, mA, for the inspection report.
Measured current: 20 mA
